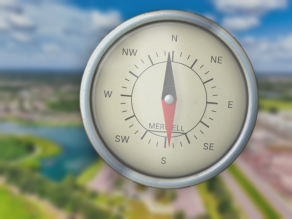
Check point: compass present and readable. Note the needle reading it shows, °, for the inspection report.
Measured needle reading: 175 °
